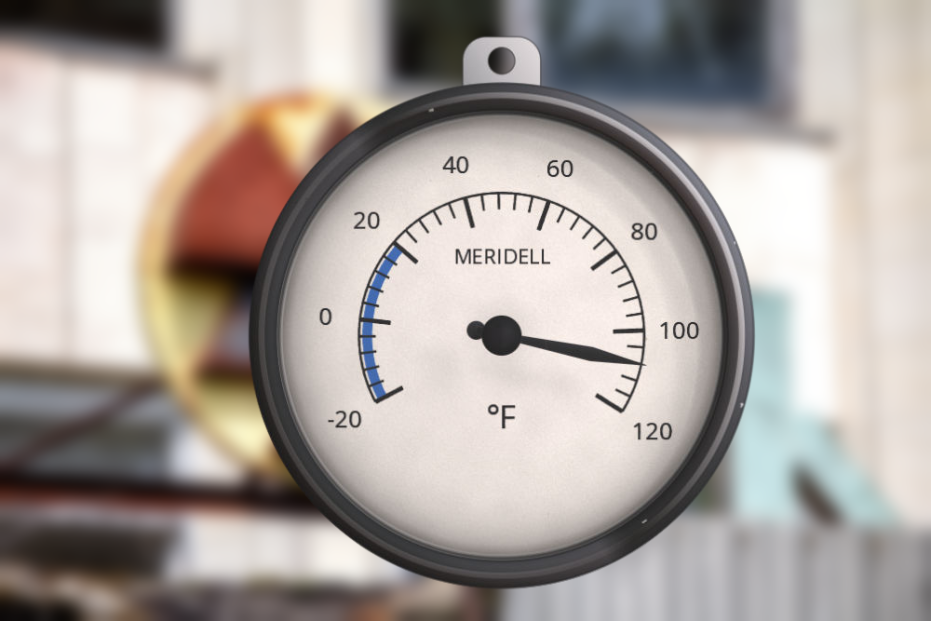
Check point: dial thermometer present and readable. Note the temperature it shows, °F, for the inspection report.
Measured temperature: 108 °F
